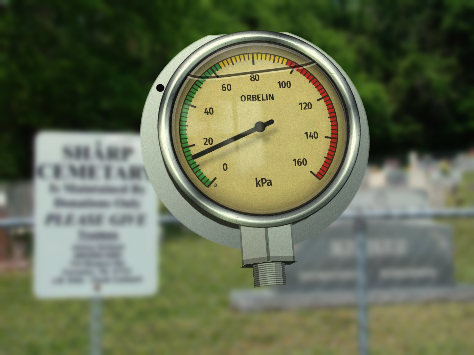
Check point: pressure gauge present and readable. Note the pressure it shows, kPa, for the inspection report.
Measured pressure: 14 kPa
